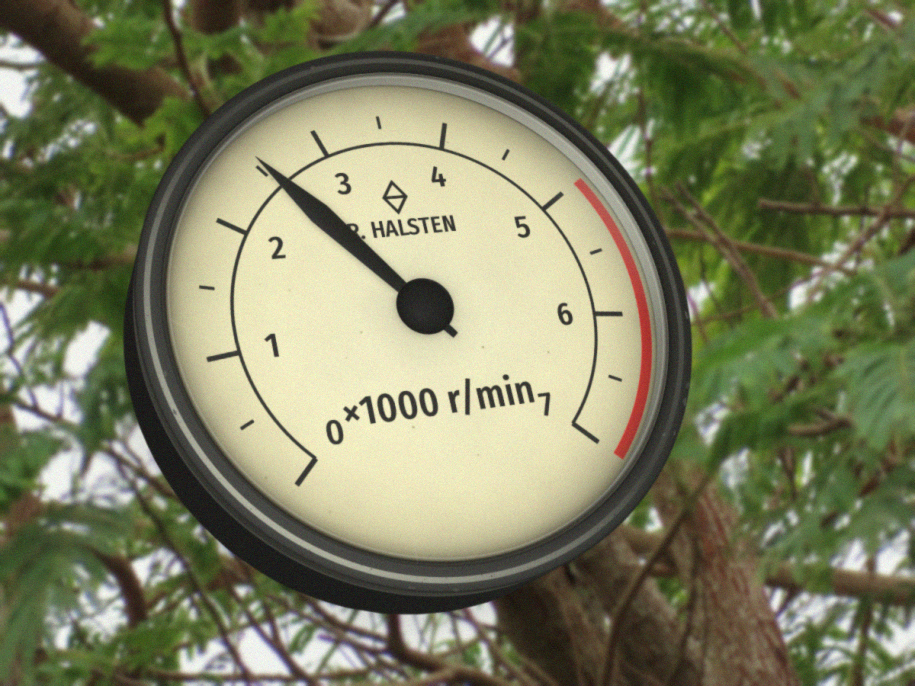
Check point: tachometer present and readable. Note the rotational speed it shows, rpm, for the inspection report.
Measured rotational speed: 2500 rpm
